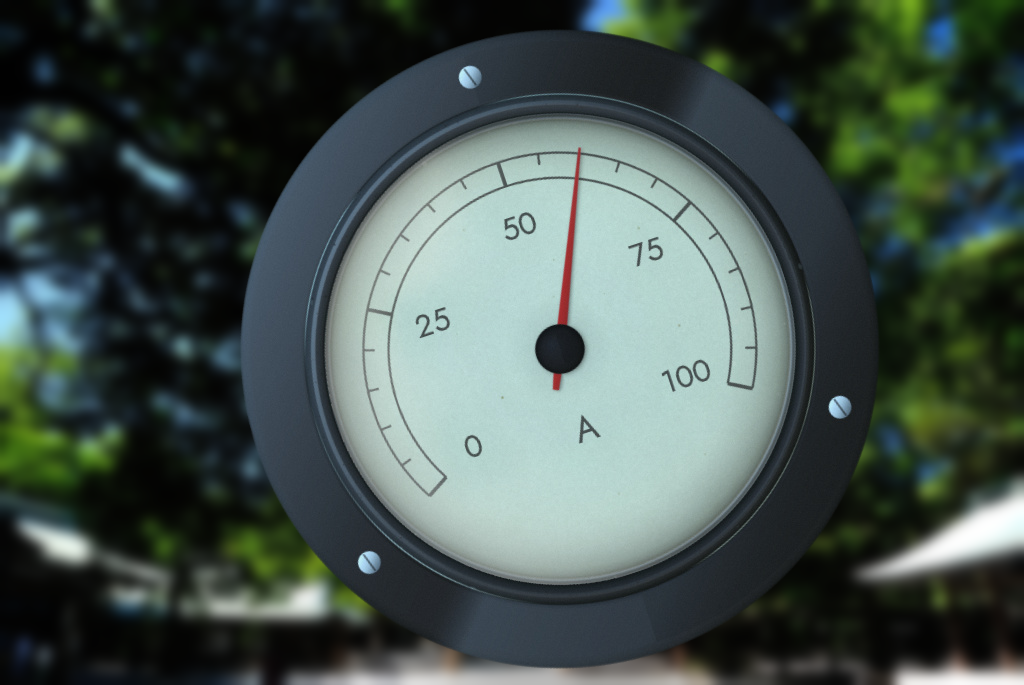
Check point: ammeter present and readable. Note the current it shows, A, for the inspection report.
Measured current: 60 A
